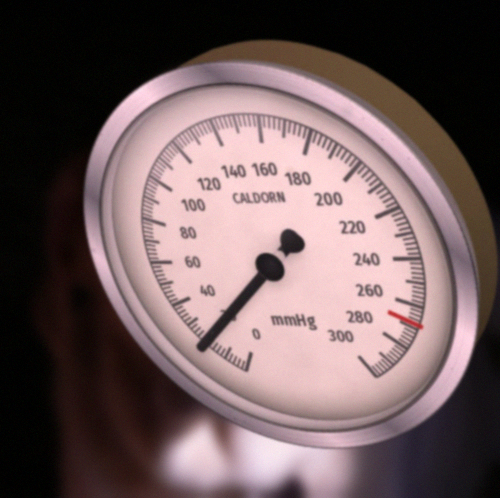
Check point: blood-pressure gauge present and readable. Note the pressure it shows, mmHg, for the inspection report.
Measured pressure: 20 mmHg
